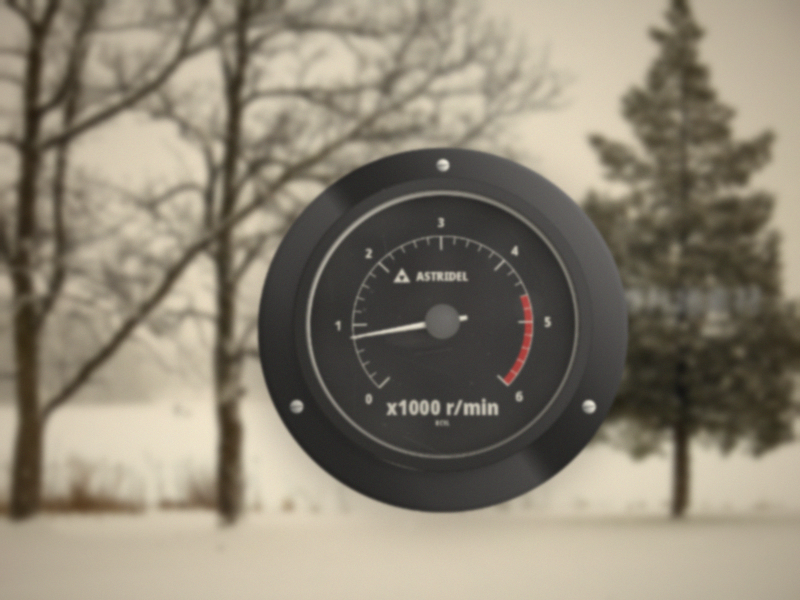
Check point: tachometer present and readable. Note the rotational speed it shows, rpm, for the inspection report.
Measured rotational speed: 800 rpm
